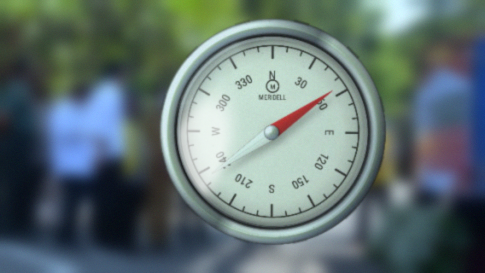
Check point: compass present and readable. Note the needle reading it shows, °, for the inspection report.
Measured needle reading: 55 °
